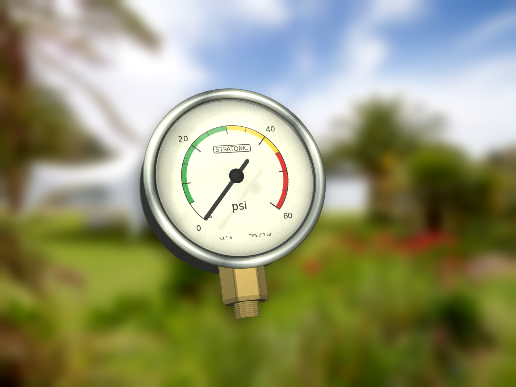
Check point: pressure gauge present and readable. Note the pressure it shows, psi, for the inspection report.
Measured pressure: 0 psi
